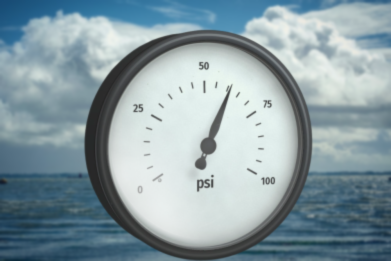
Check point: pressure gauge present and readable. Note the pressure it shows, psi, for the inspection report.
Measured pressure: 60 psi
